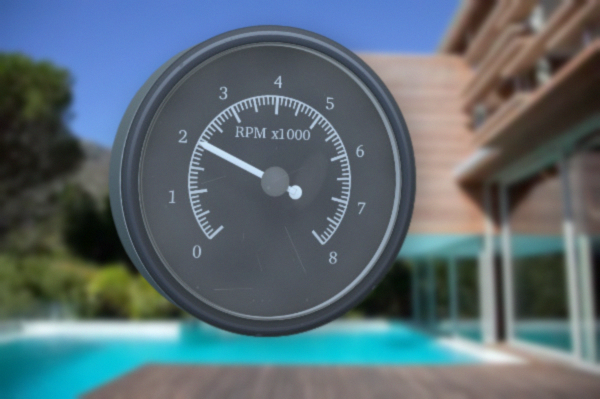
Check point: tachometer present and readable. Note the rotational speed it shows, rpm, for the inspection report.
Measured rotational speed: 2000 rpm
